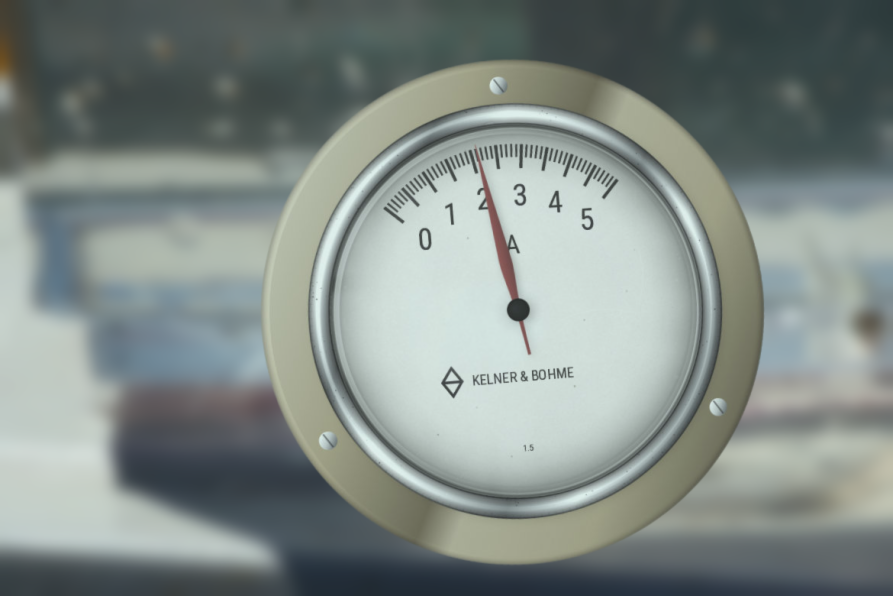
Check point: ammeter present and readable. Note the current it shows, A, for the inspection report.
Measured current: 2.1 A
